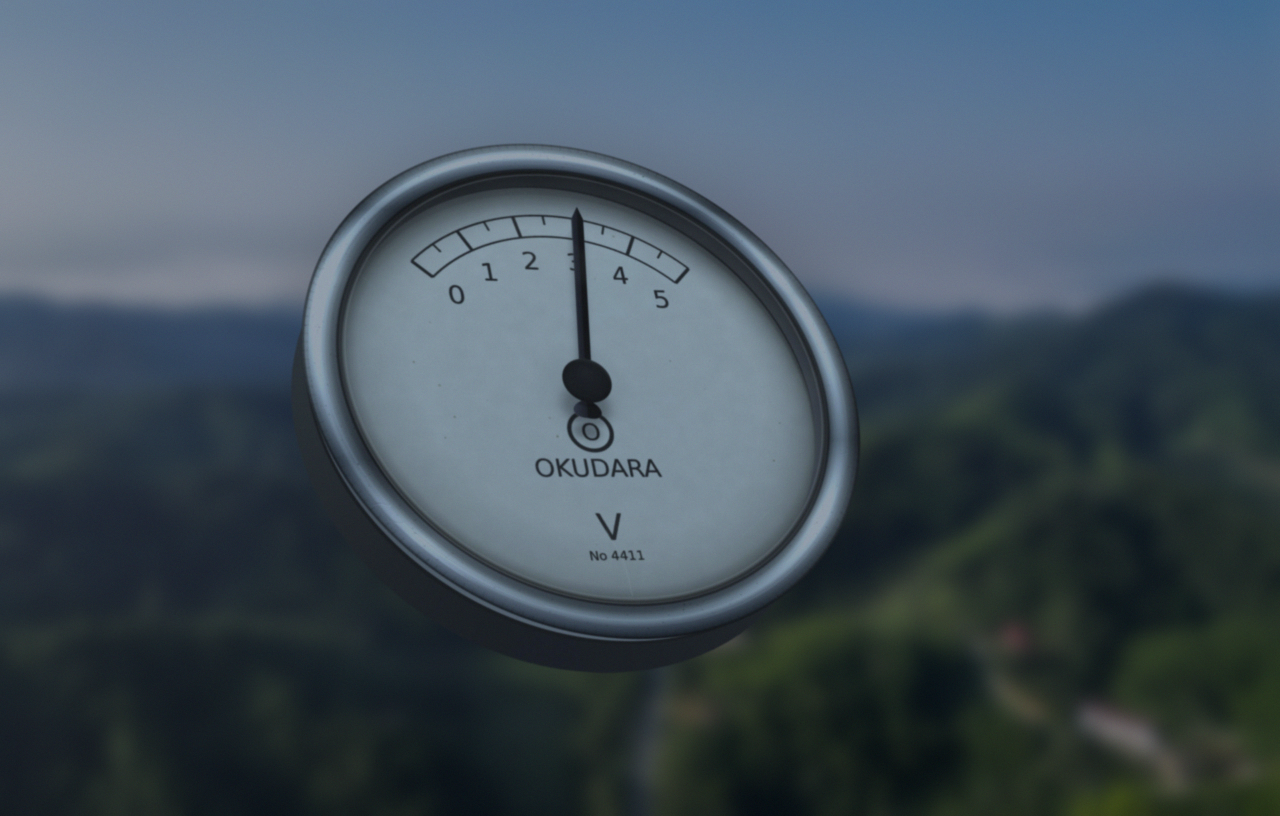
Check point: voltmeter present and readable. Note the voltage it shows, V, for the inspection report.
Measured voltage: 3 V
